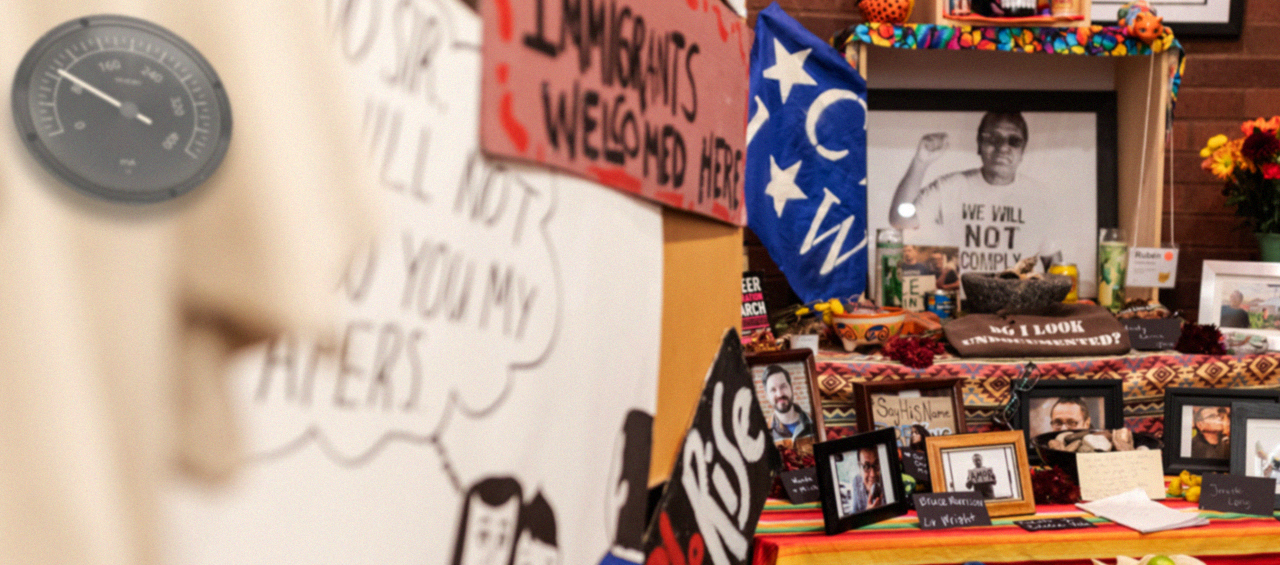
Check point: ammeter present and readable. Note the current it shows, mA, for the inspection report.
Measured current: 90 mA
